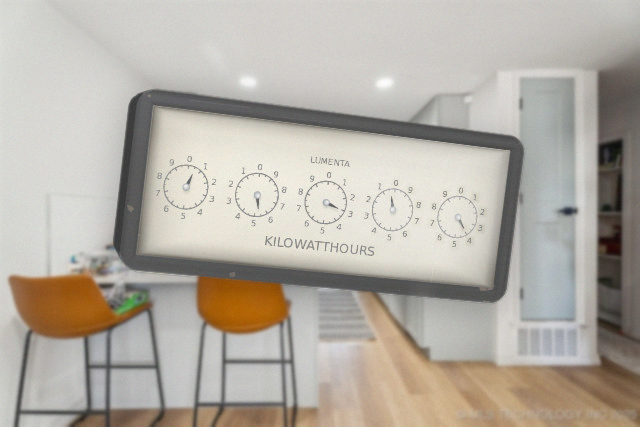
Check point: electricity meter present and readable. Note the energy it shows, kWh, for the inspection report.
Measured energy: 5304 kWh
